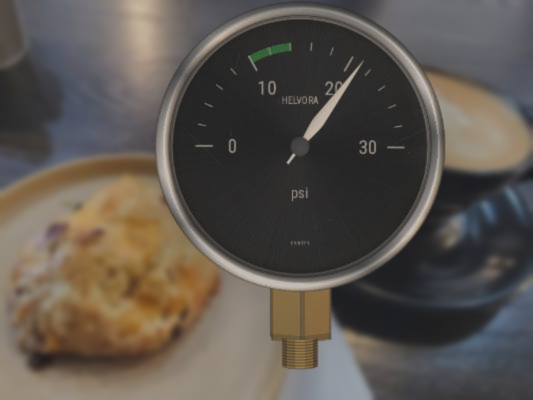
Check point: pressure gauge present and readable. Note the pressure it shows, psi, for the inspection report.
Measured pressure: 21 psi
